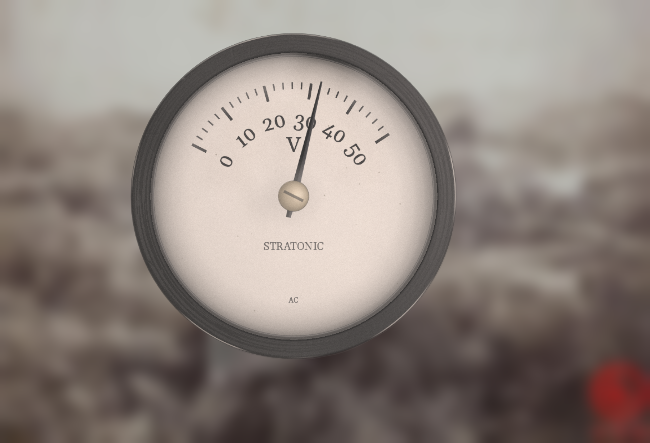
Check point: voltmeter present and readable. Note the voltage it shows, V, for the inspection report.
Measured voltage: 32 V
